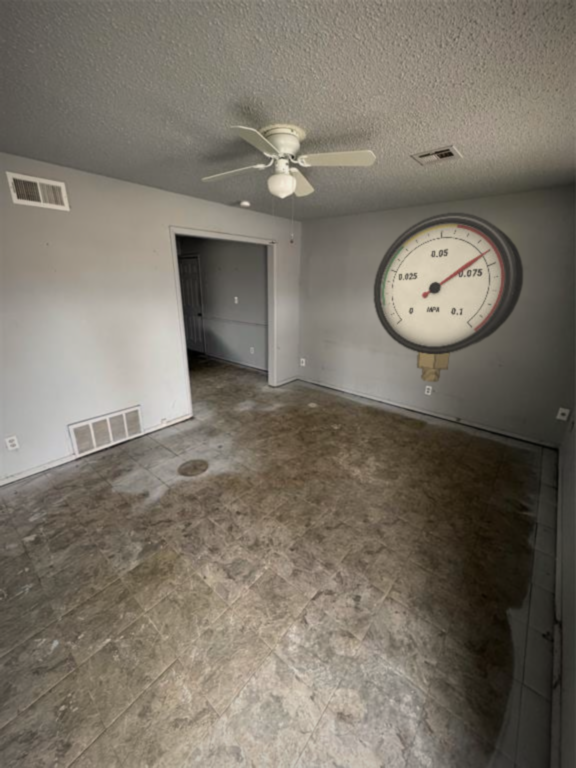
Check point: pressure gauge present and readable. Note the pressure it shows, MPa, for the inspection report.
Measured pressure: 0.07 MPa
